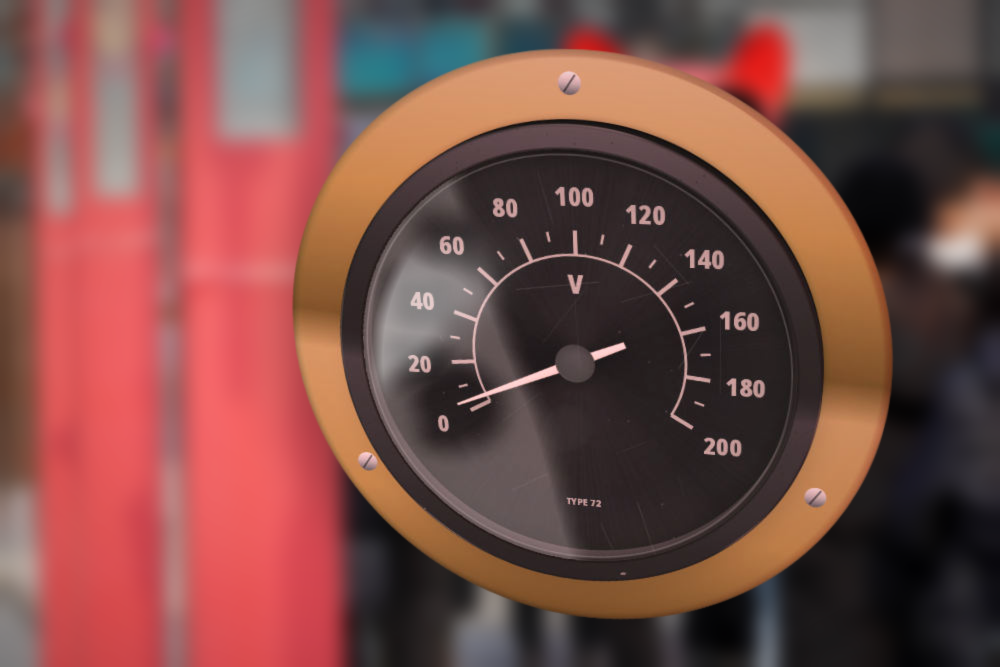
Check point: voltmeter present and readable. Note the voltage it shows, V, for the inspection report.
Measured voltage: 5 V
